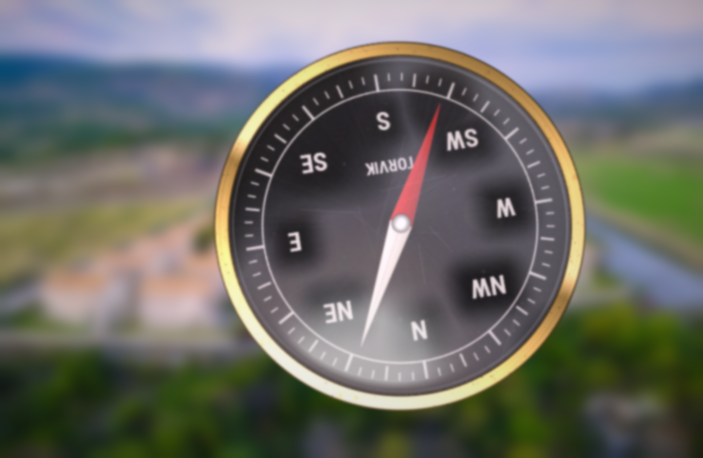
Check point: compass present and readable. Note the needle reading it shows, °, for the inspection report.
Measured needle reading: 207.5 °
